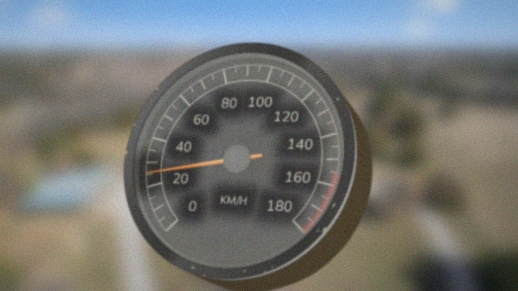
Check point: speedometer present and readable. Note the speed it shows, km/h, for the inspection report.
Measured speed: 25 km/h
